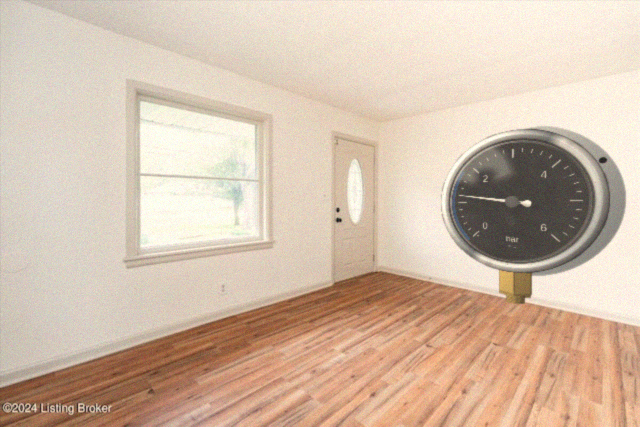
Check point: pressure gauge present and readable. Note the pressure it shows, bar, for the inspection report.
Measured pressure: 1.2 bar
